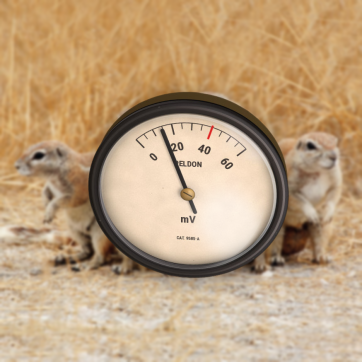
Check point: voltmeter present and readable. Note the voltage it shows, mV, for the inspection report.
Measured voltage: 15 mV
